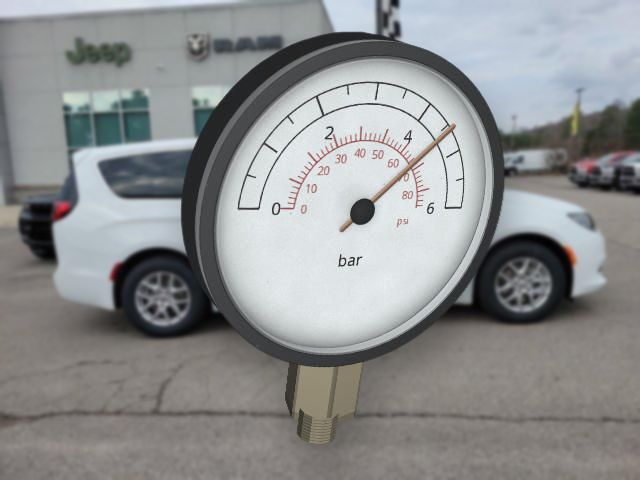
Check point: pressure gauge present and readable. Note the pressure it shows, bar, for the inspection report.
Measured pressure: 4.5 bar
